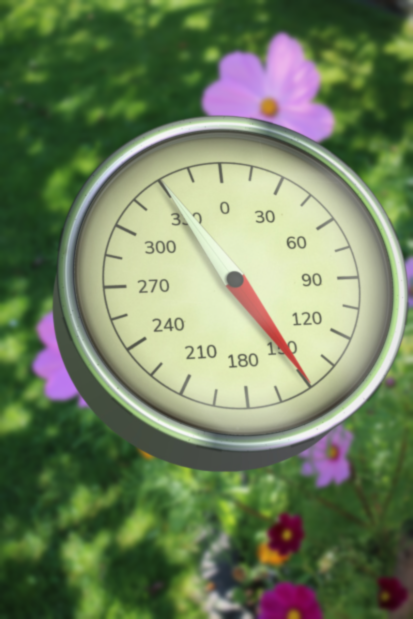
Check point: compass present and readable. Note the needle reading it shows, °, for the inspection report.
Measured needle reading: 150 °
